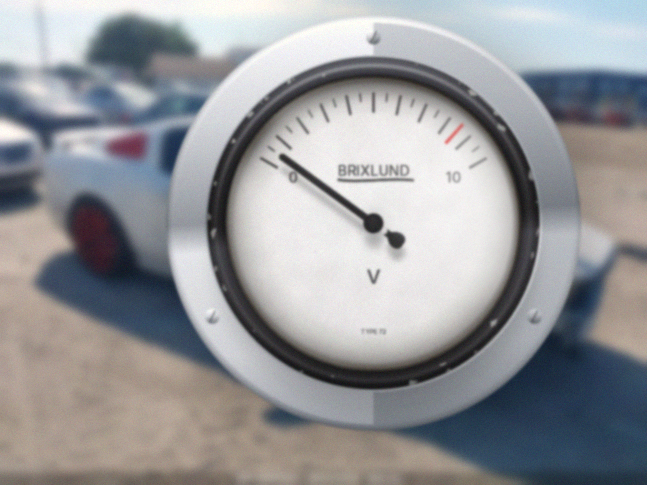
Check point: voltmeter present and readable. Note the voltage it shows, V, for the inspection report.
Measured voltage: 0.5 V
